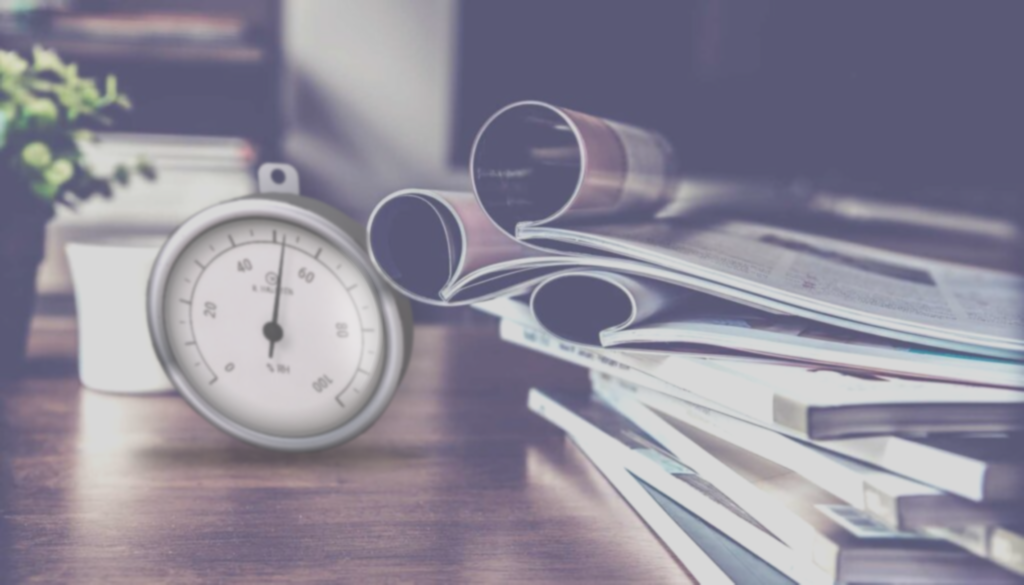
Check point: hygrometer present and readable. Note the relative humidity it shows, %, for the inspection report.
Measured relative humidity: 52.5 %
